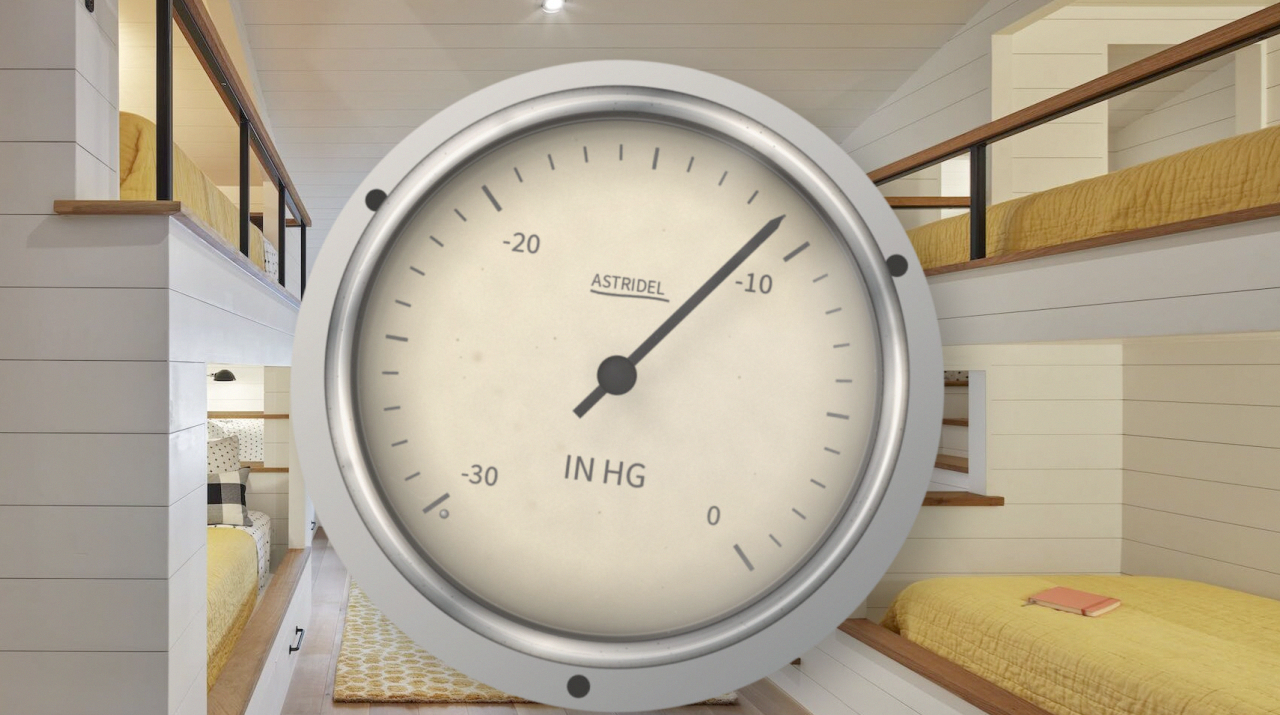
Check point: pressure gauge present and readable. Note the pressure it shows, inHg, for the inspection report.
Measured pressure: -11 inHg
